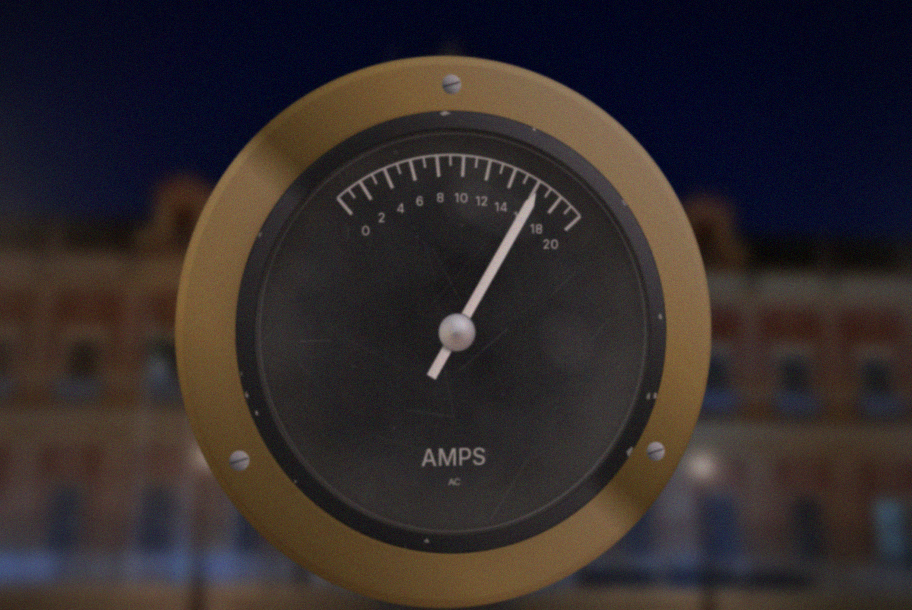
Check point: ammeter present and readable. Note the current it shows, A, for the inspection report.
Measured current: 16 A
